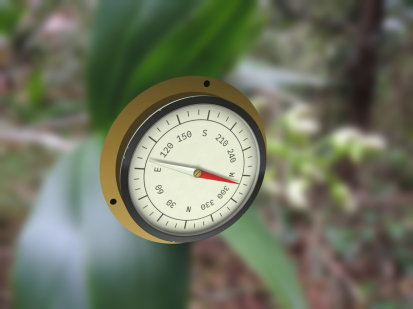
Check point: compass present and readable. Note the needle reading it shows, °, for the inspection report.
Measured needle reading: 280 °
